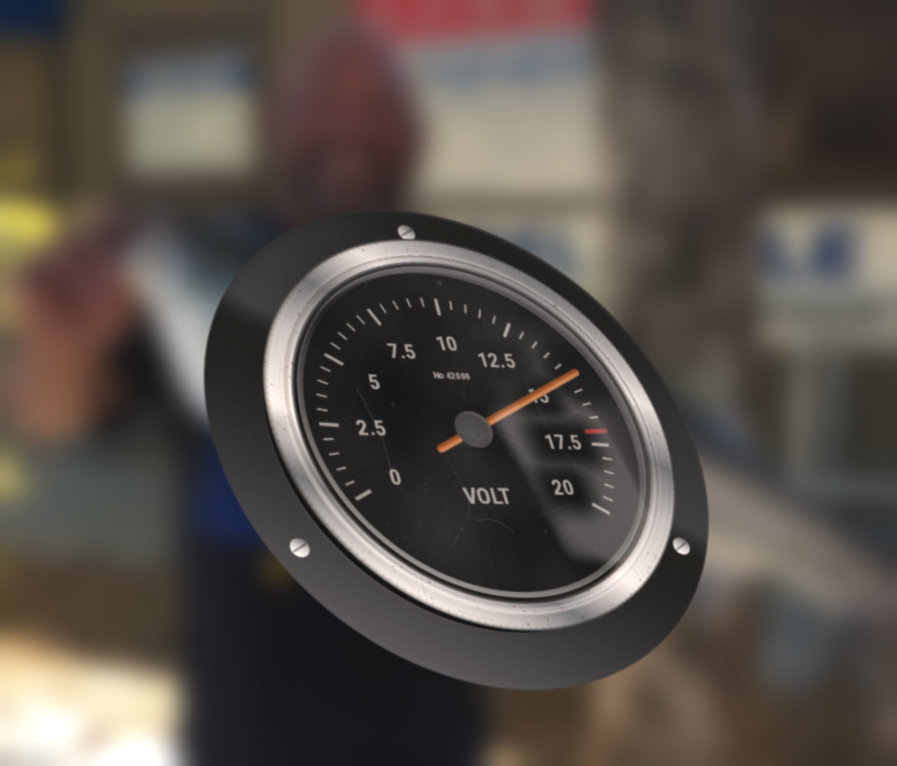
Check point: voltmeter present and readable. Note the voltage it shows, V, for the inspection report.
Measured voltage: 15 V
